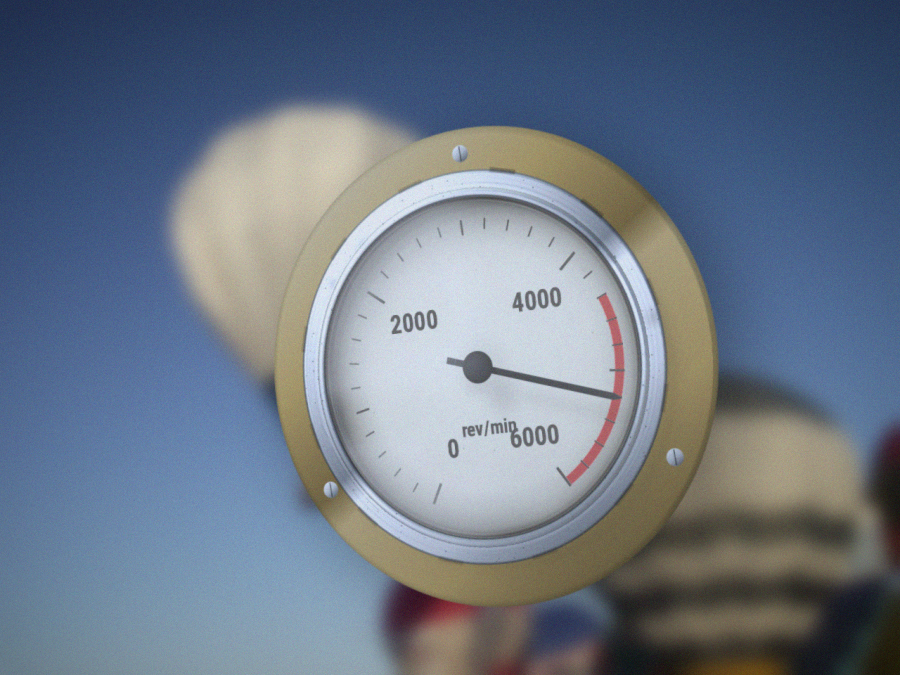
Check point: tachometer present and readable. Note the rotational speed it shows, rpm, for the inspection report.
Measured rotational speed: 5200 rpm
